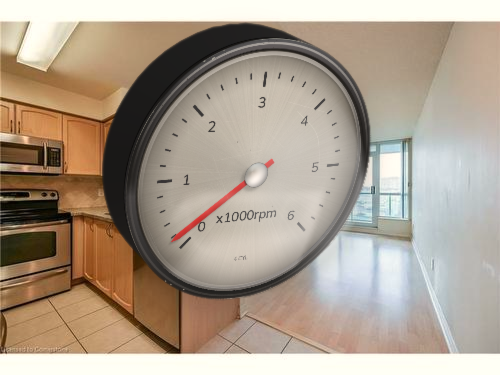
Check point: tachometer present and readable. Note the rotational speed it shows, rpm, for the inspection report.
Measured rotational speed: 200 rpm
